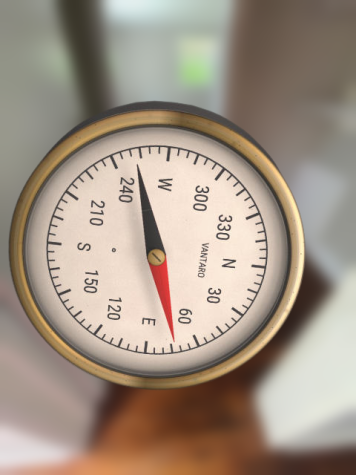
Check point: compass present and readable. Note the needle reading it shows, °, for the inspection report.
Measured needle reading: 72.5 °
